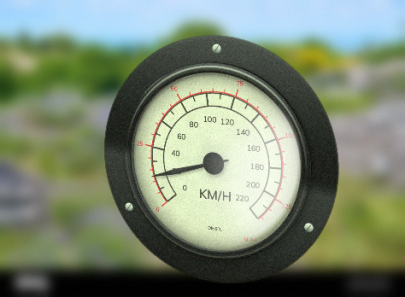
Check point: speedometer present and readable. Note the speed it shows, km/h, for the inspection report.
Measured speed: 20 km/h
